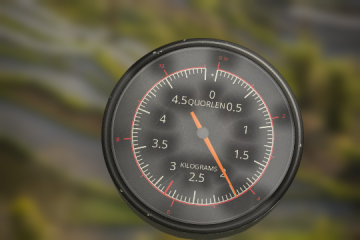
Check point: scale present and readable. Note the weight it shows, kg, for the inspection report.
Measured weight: 2 kg
